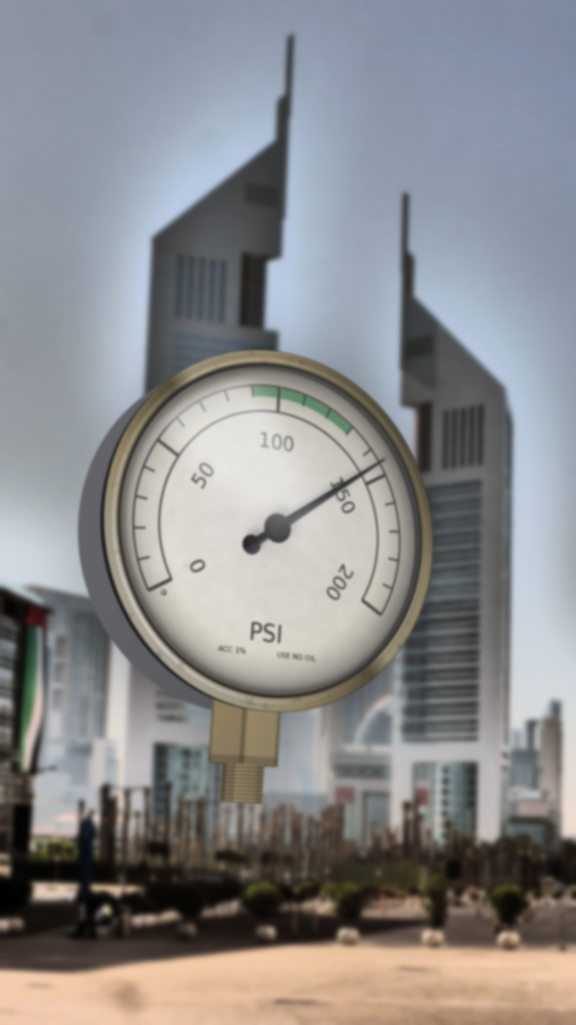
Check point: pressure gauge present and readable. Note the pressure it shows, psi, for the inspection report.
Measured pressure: 145 psi
